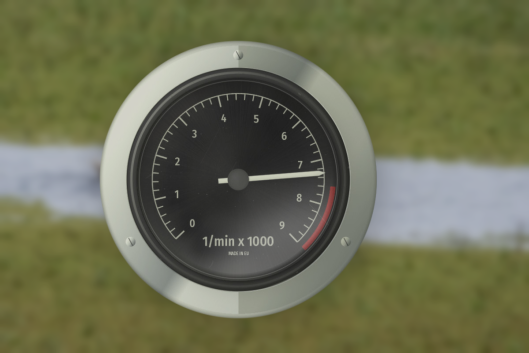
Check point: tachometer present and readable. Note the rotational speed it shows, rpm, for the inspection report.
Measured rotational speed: 7300 rpm
